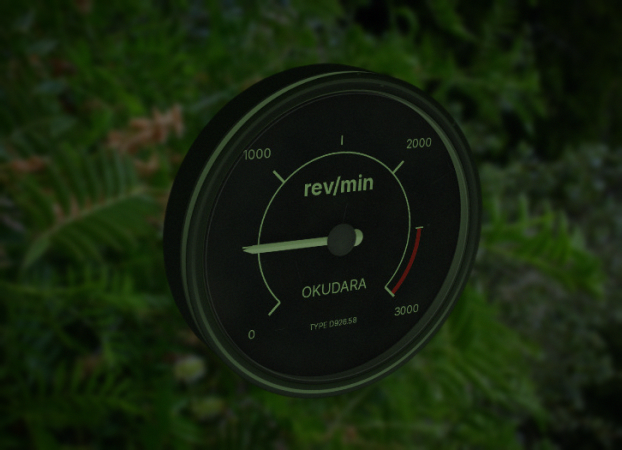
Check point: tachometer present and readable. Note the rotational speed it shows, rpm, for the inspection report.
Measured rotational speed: 500 rpm
